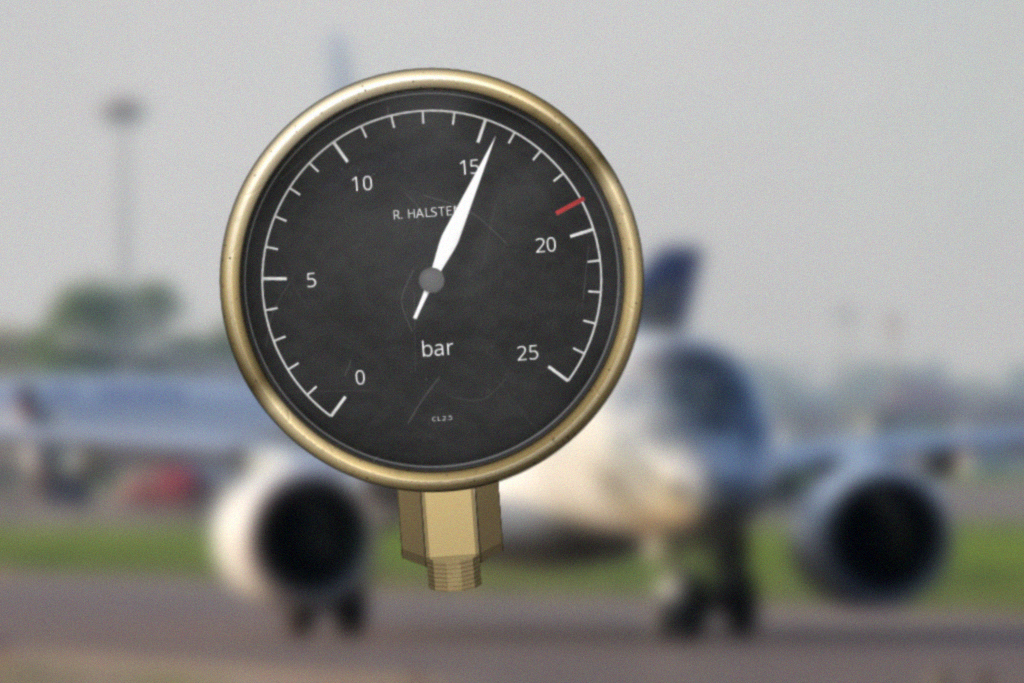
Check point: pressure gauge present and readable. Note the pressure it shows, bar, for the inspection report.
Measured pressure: 15.5 bar
